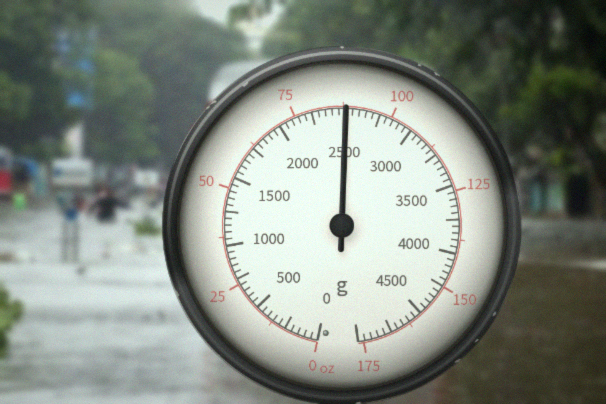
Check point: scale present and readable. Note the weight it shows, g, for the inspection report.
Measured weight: 2500 g
